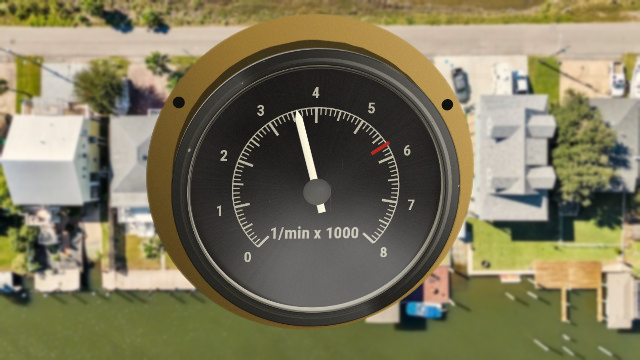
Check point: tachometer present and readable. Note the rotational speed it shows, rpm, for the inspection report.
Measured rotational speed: 3600 rpm
